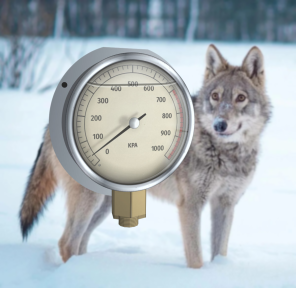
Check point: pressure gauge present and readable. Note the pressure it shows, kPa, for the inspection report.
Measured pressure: 40 kPa
